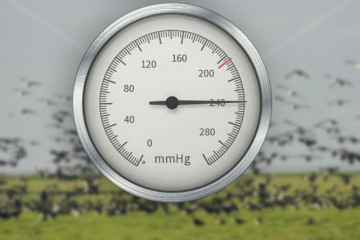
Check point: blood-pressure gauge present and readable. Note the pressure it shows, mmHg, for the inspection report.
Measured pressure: 240 mmHg
